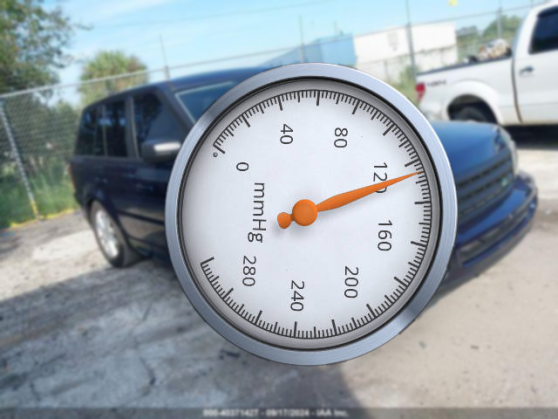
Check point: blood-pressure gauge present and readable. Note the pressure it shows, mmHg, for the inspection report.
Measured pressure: 126 mmHg
